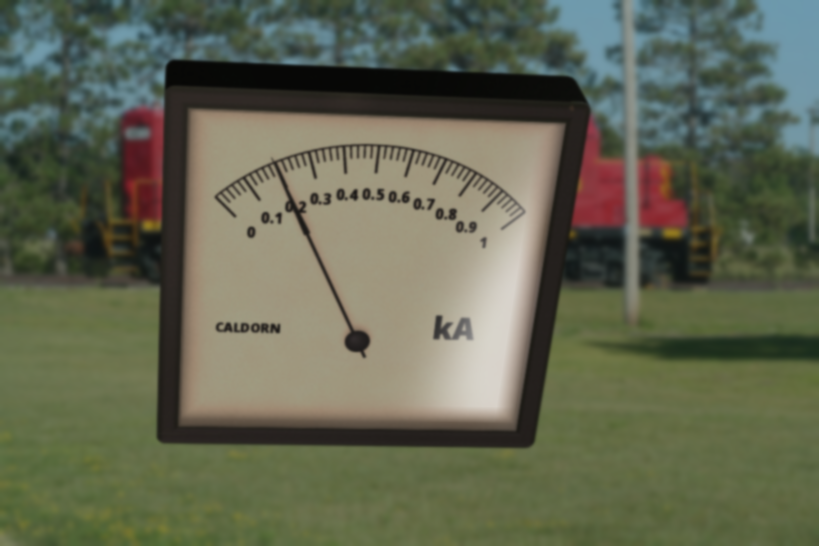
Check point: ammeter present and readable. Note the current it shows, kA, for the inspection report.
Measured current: 0.2 kA
